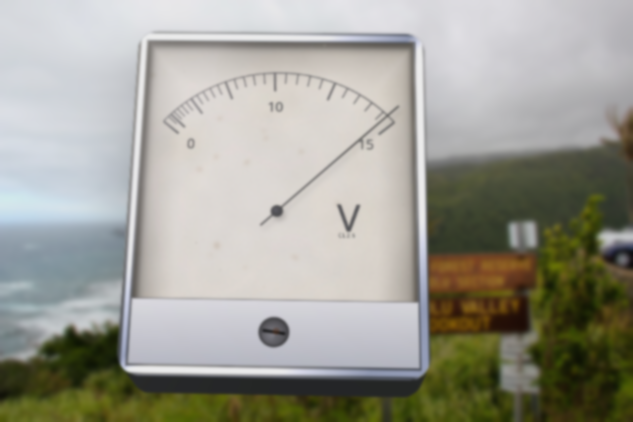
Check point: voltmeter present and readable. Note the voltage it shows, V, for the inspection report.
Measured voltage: 14.75 V
